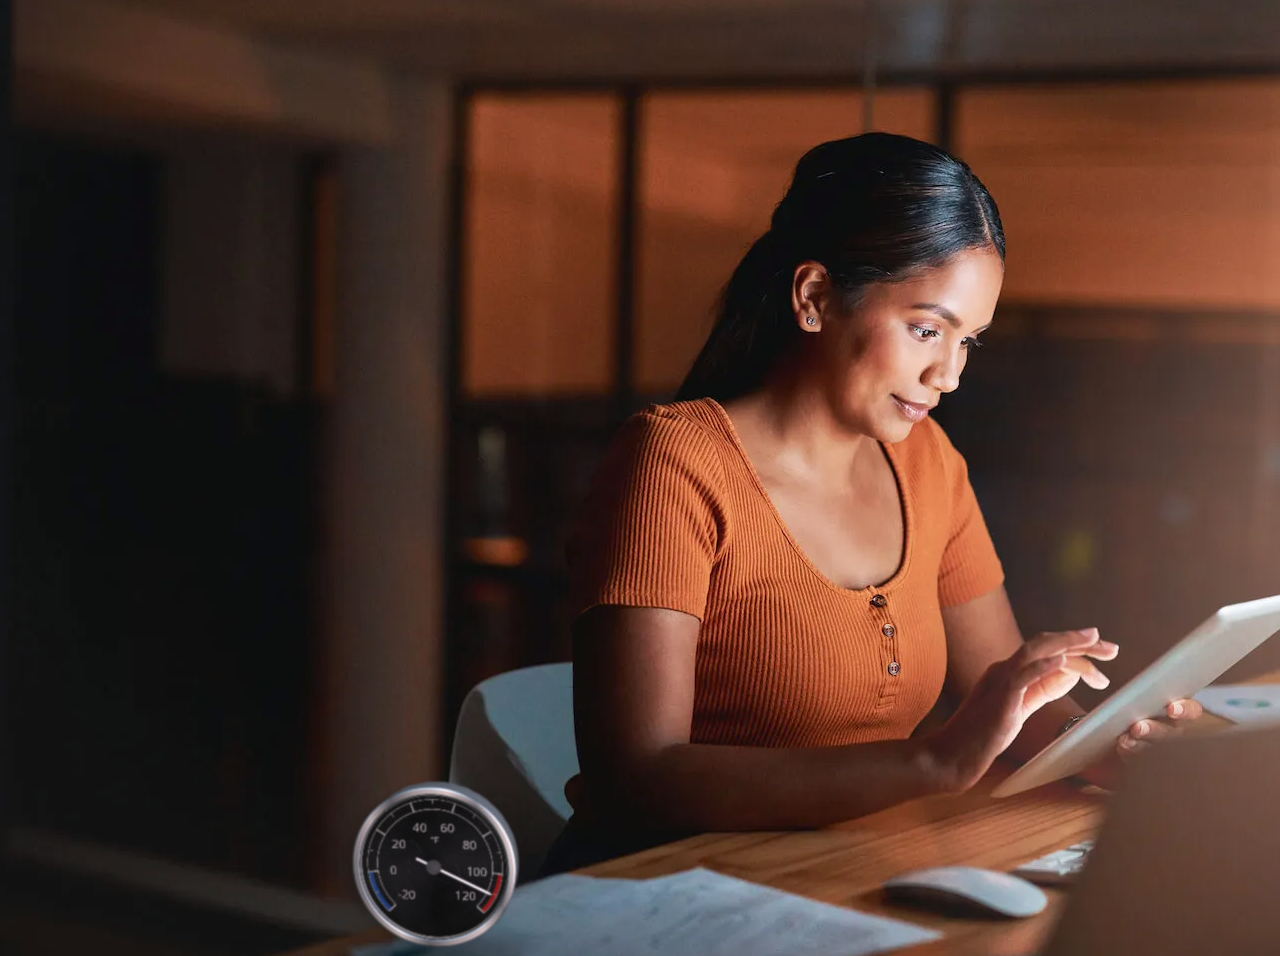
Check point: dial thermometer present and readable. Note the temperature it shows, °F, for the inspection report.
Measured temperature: 110 °F
